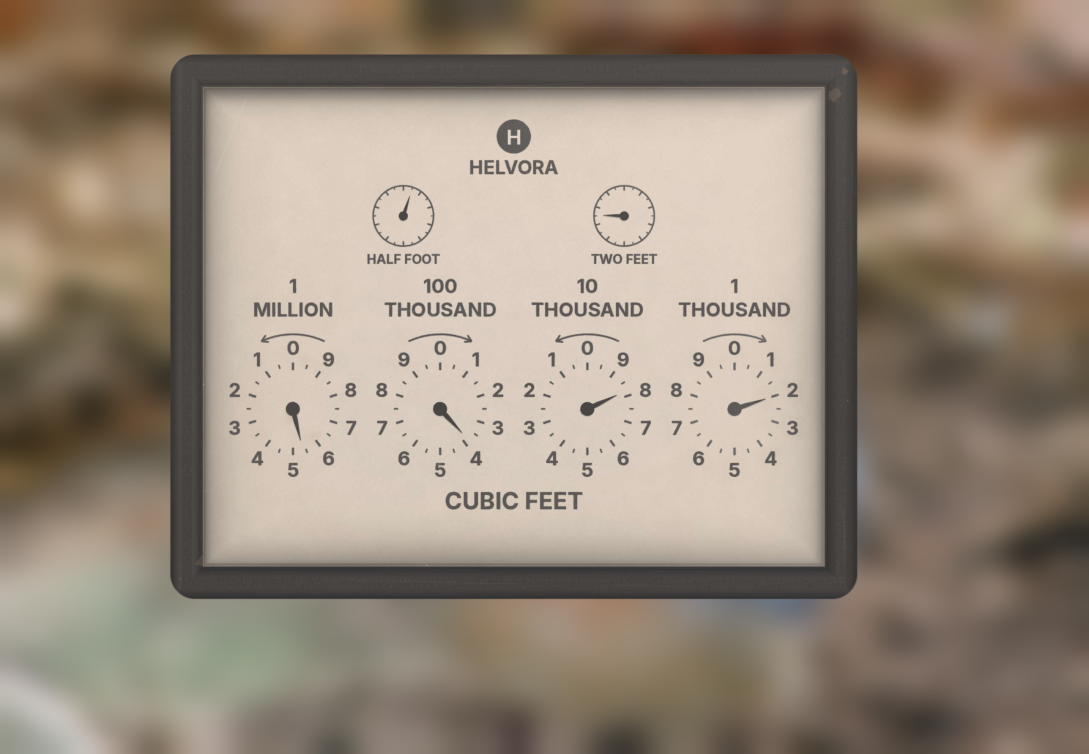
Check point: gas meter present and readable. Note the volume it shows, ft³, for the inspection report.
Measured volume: 538200 ft³
